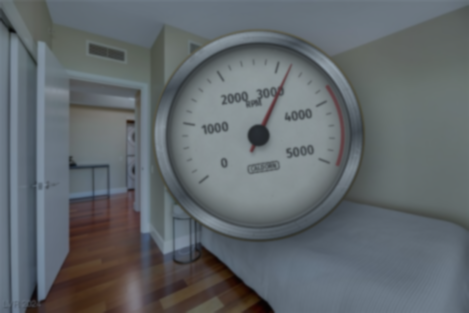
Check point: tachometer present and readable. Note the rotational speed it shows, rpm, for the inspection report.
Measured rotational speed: 3200 rpm
